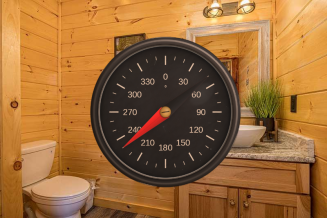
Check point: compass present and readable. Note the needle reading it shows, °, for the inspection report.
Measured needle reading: 230 °
